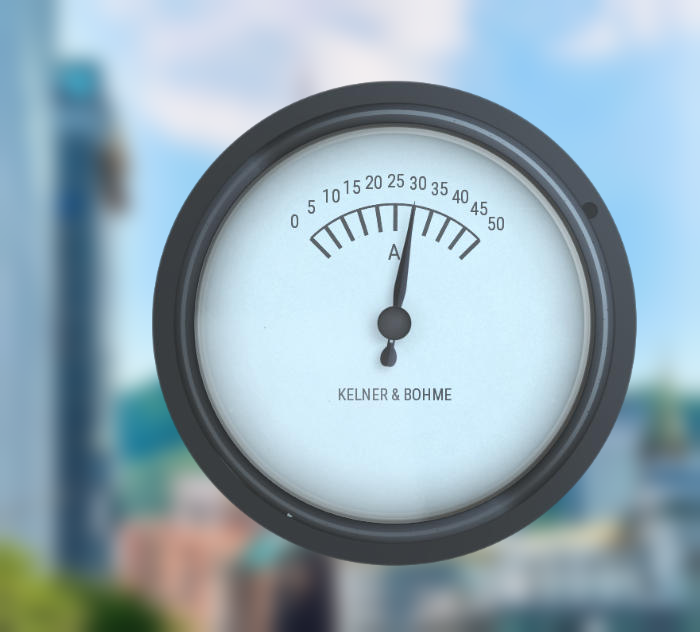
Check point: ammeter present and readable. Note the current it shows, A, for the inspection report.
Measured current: 30 A
